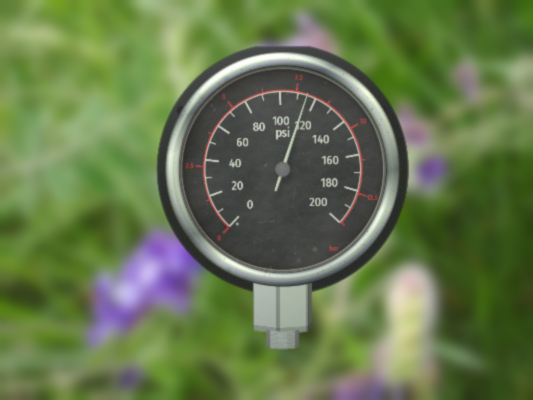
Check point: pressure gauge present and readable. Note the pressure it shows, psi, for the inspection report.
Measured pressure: 115 psi
